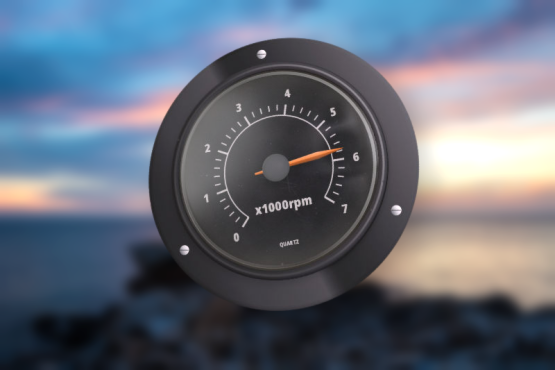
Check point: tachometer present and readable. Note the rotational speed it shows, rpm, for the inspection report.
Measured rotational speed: 5800 rpm
